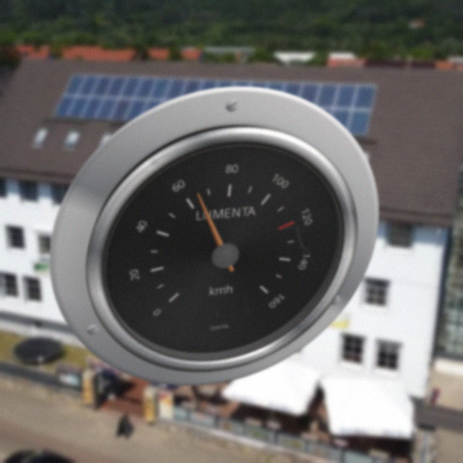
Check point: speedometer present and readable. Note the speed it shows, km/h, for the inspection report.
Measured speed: 65 km/h
